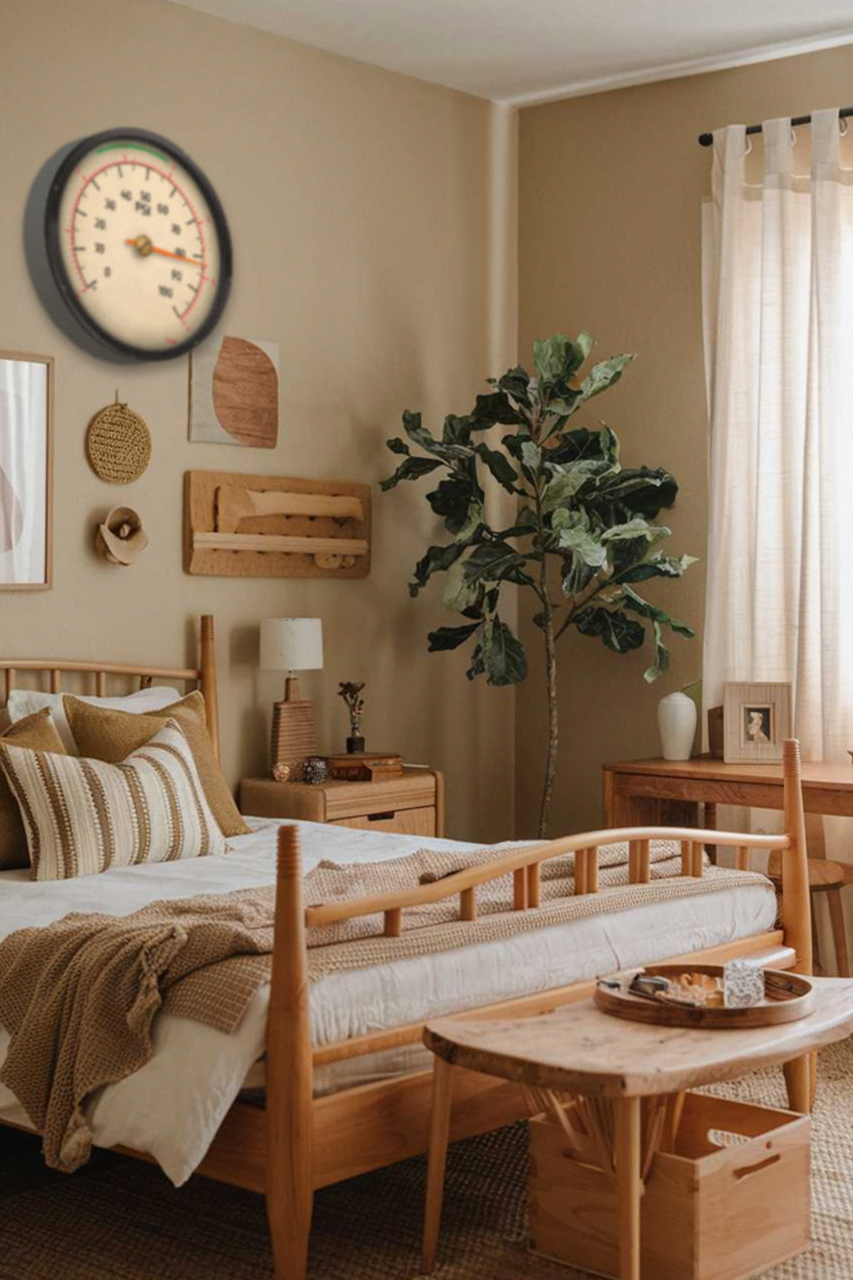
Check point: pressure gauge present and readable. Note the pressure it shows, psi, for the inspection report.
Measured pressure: 82.5 psi
